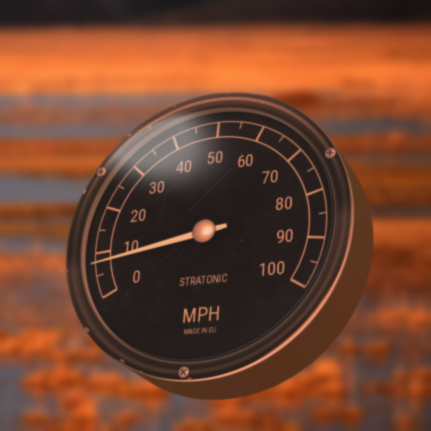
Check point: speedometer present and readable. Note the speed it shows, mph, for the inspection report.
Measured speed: 7.5 mph
